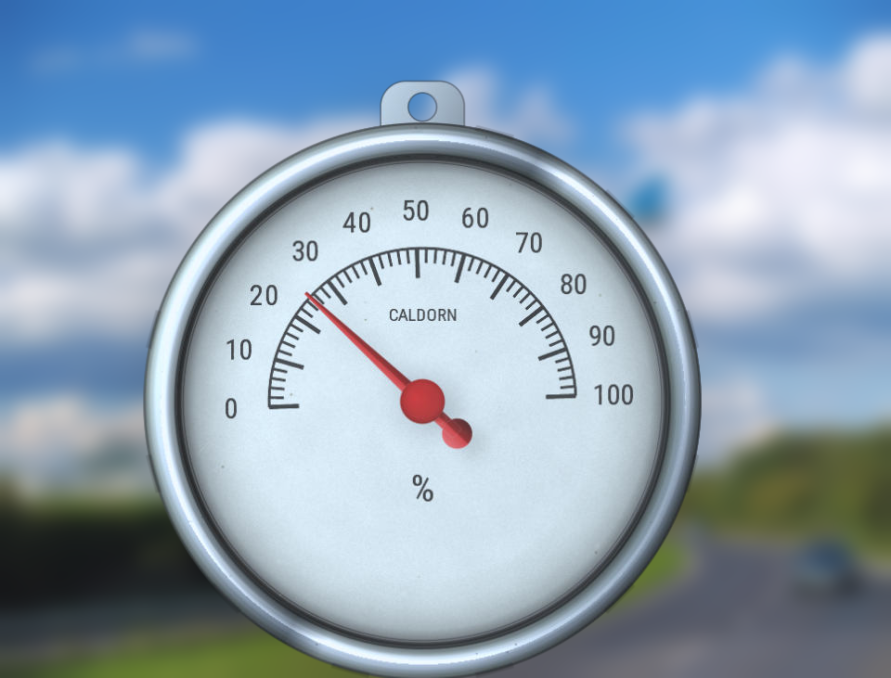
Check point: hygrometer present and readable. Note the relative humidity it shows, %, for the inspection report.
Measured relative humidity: 25 %
